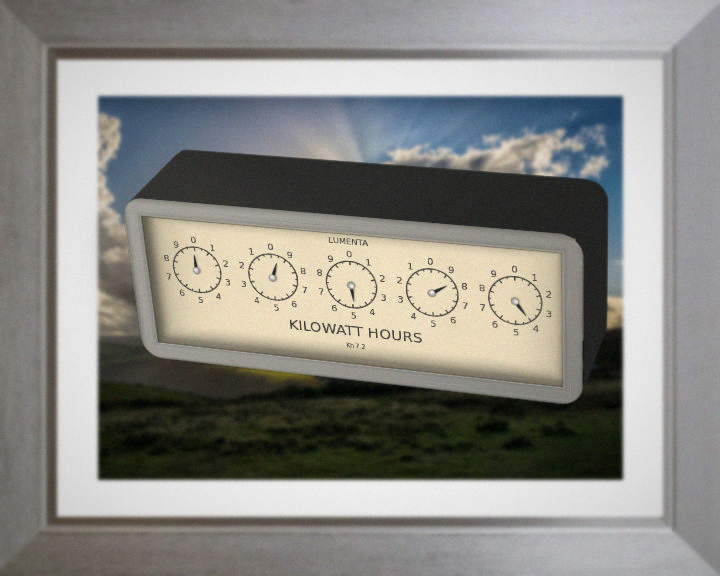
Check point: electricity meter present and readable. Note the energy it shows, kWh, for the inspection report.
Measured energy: 99484 kWh
